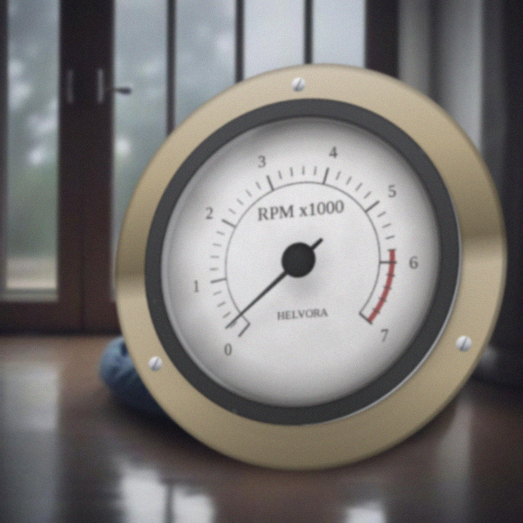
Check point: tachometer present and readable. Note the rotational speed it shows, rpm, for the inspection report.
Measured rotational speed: 200 rpm
